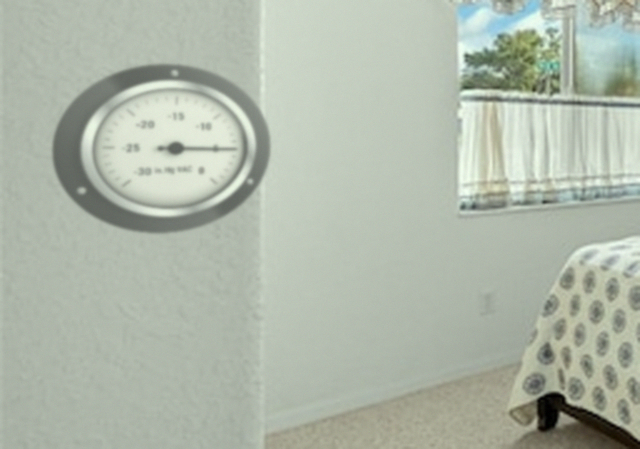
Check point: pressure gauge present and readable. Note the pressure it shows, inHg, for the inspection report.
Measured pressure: -5 inHg
